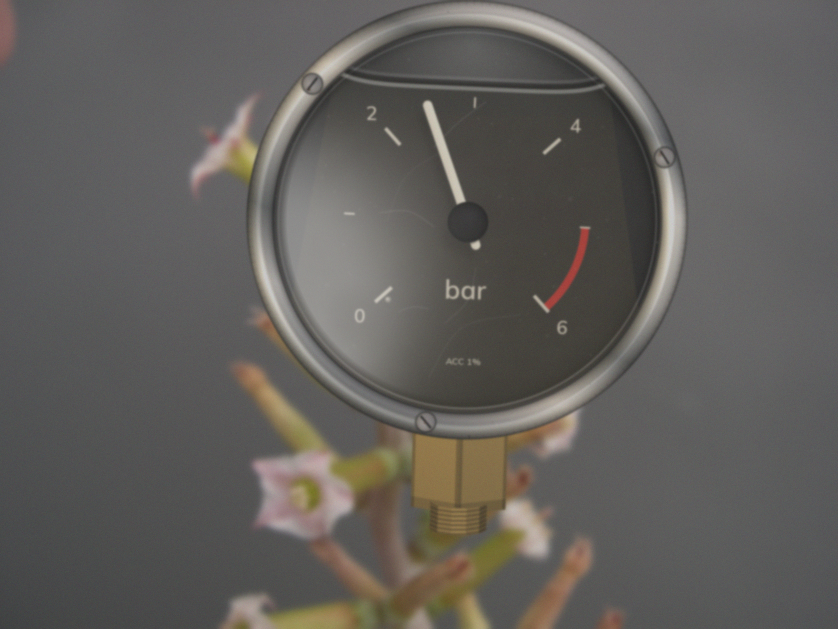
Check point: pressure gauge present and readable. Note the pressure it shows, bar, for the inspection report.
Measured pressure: 2.5 bar
